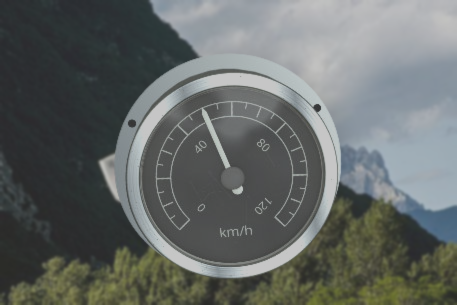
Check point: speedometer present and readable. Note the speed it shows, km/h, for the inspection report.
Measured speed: 50 km/h
